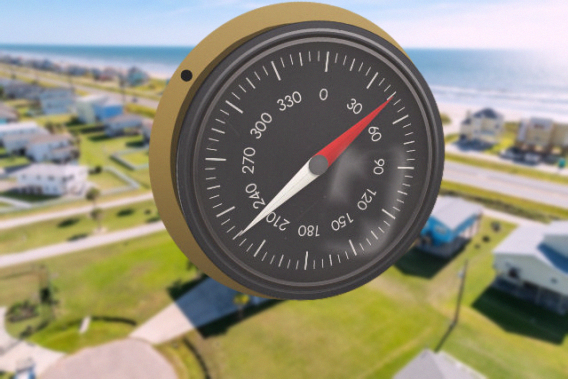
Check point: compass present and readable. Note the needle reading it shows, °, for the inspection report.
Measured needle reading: 45 °
